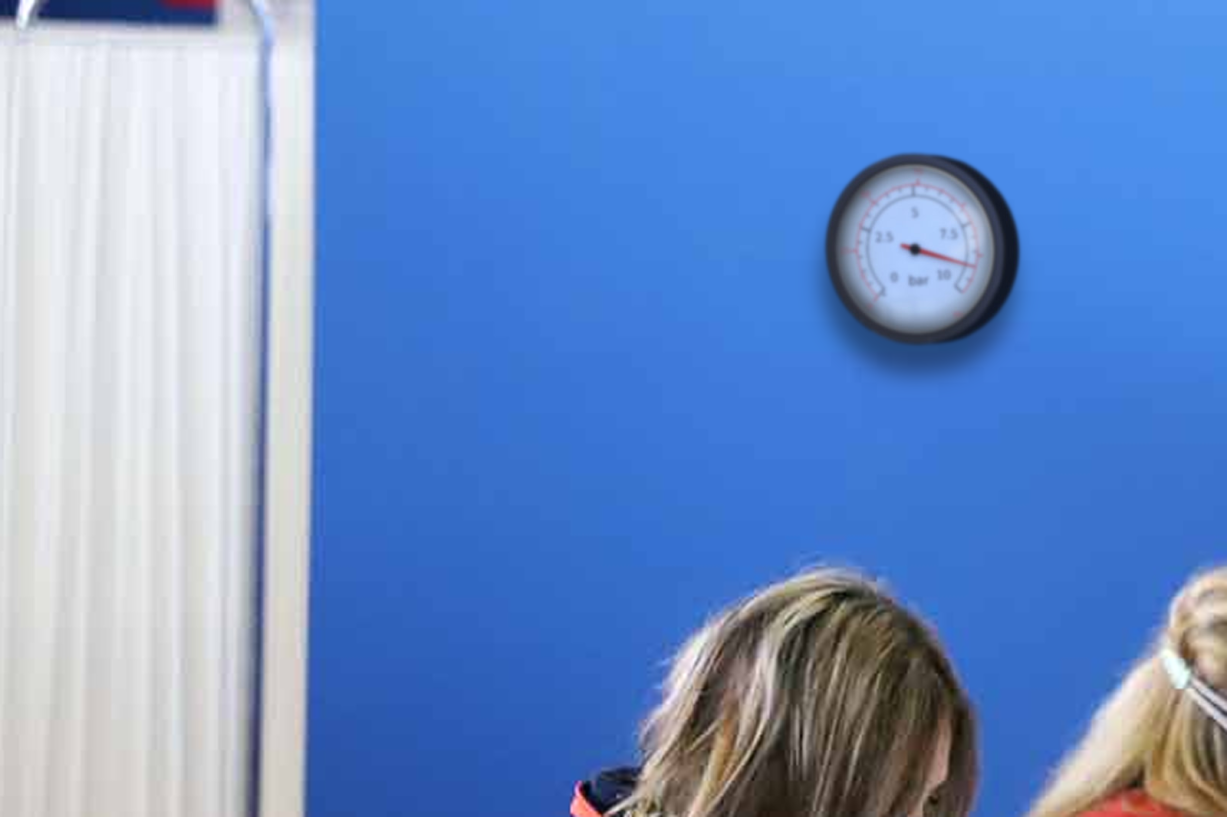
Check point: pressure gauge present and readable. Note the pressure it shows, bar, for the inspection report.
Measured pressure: 9 bar
